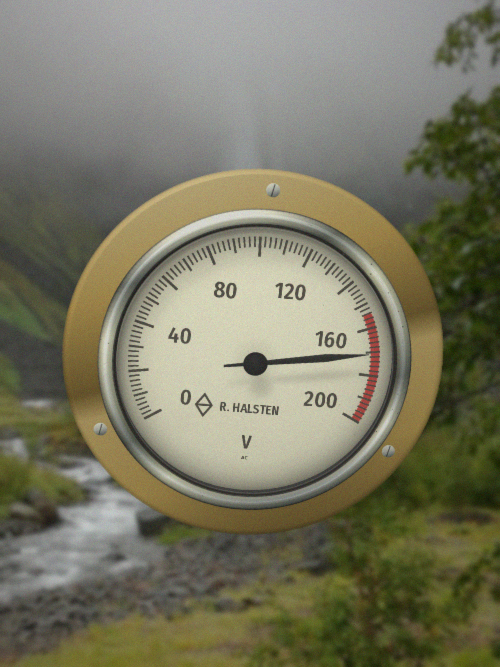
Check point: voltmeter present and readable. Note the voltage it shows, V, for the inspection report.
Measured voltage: 170 V
